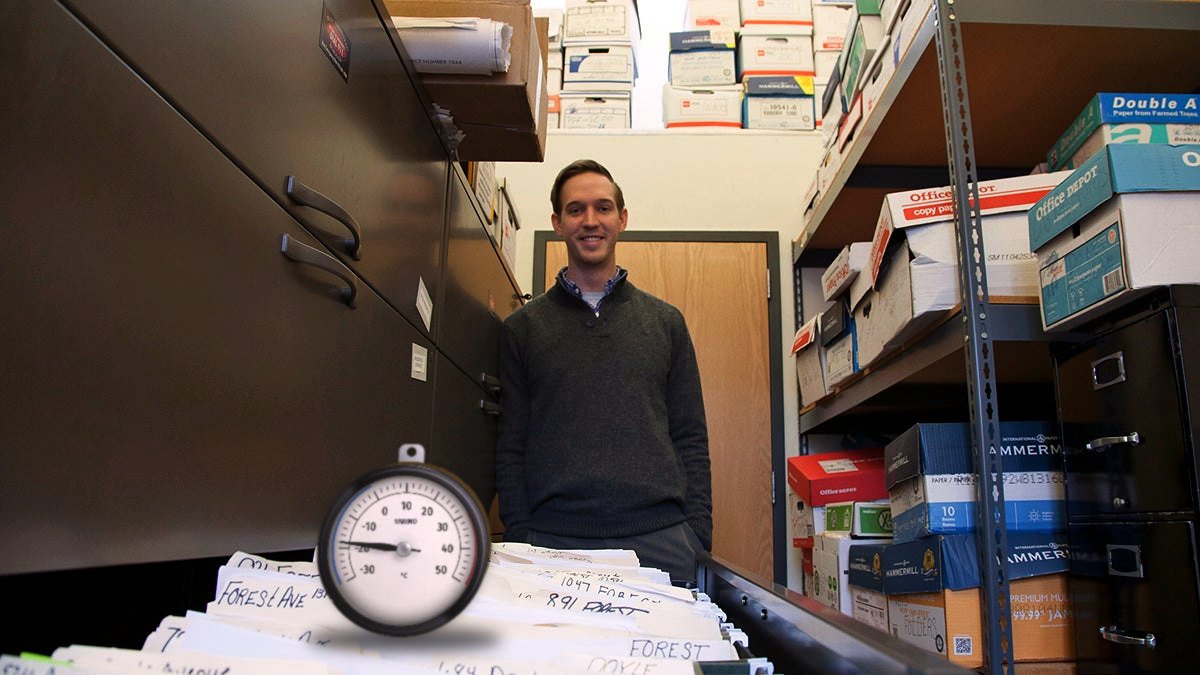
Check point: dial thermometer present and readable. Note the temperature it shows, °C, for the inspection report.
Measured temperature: -18 °C
